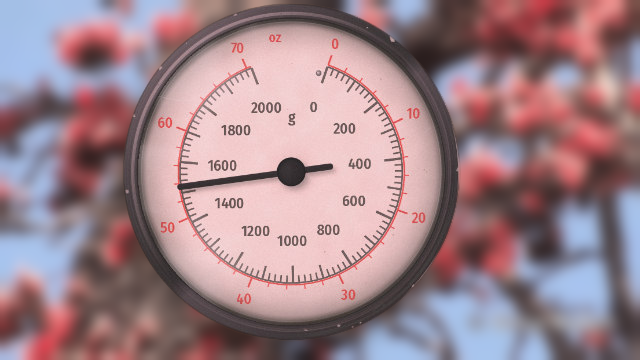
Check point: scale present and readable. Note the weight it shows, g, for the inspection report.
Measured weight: 1520 g
